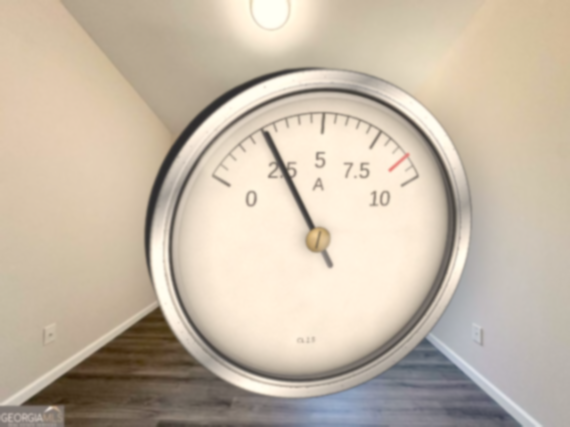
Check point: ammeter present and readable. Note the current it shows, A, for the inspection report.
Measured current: 2.5 A
